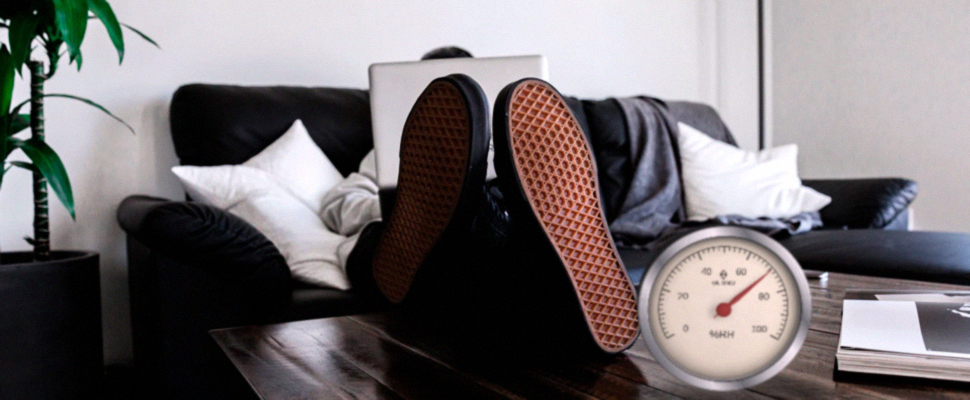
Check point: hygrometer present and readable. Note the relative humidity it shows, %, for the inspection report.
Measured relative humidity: 70 %
